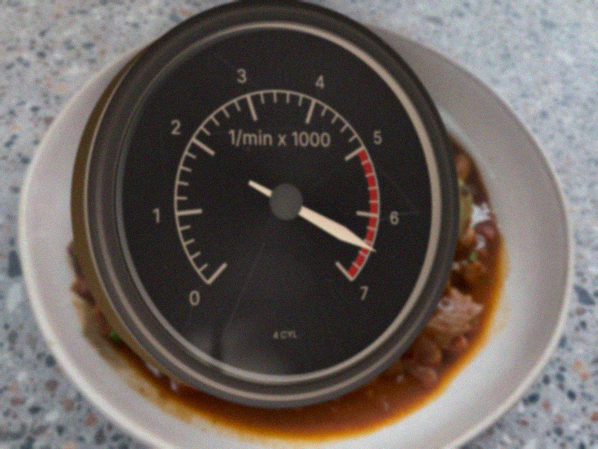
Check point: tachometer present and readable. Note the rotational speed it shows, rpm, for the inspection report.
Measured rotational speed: 6500 rpm
